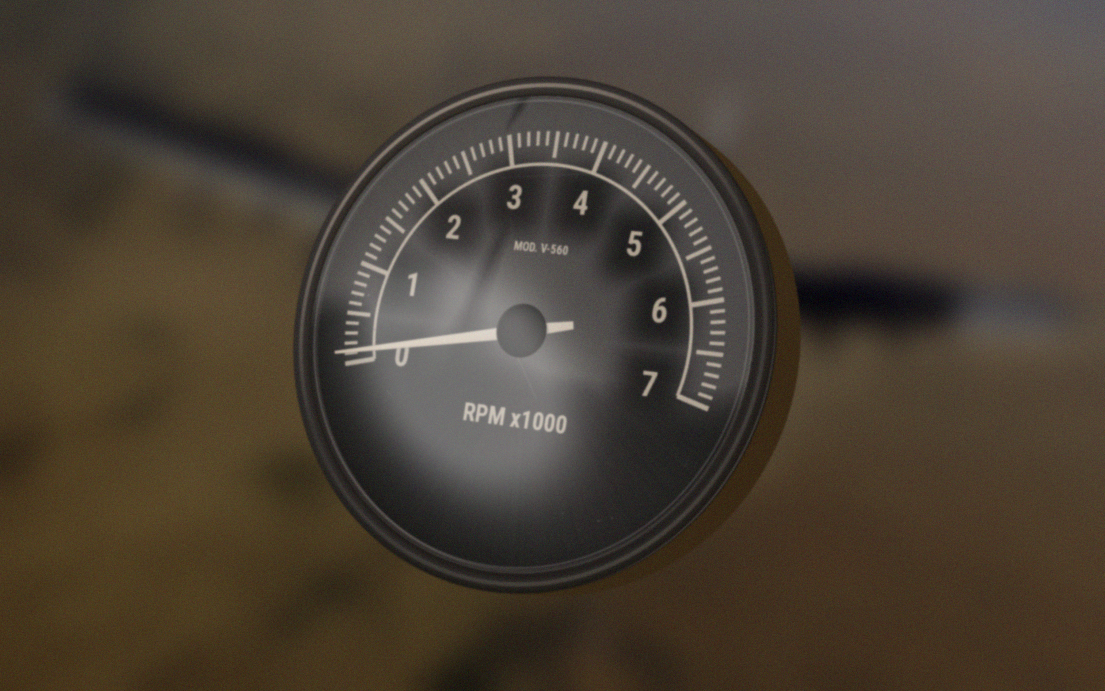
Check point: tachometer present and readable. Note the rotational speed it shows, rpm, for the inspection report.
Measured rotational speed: 100 rpm
